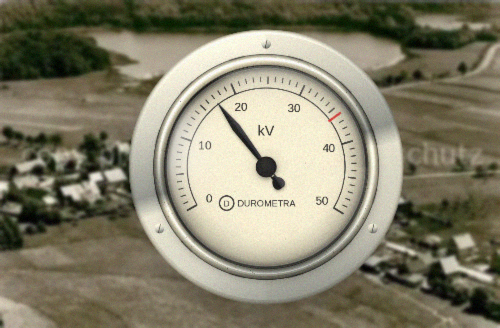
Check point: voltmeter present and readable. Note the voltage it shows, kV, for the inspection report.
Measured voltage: 17 kV
